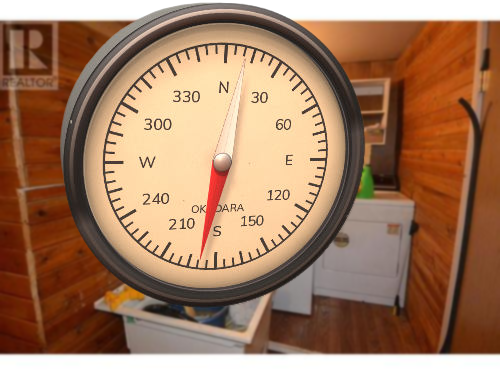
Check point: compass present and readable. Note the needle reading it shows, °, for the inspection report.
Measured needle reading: 190 °
